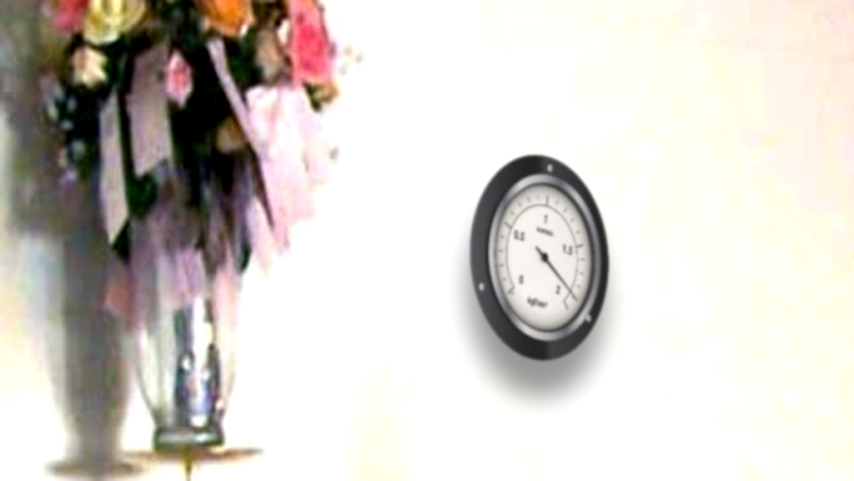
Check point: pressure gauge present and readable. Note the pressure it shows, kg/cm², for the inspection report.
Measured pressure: 1.9 kg/cm²
